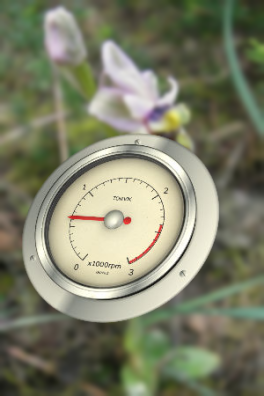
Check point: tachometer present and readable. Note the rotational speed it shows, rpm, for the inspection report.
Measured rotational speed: 600 rpm
